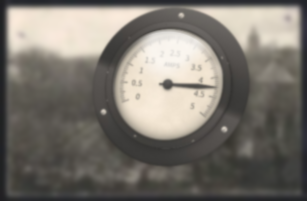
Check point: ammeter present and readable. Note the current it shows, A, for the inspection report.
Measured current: 4.25 A
